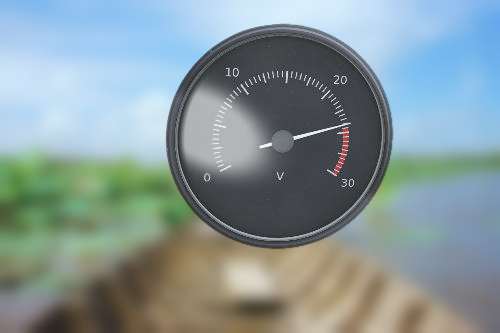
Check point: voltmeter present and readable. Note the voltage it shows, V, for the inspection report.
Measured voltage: 24 V
